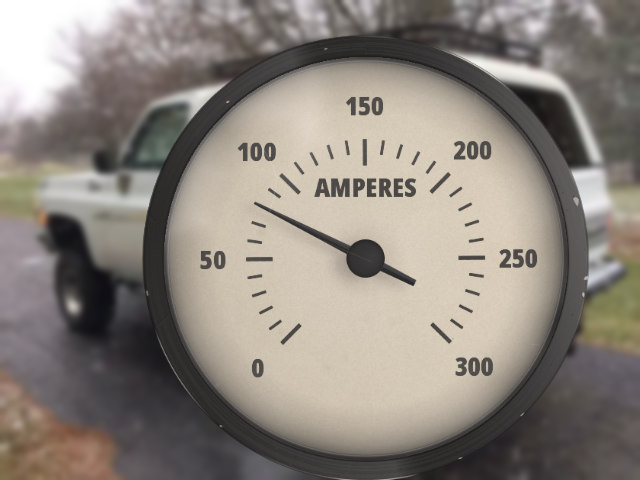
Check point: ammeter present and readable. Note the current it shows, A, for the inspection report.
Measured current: 80 A
